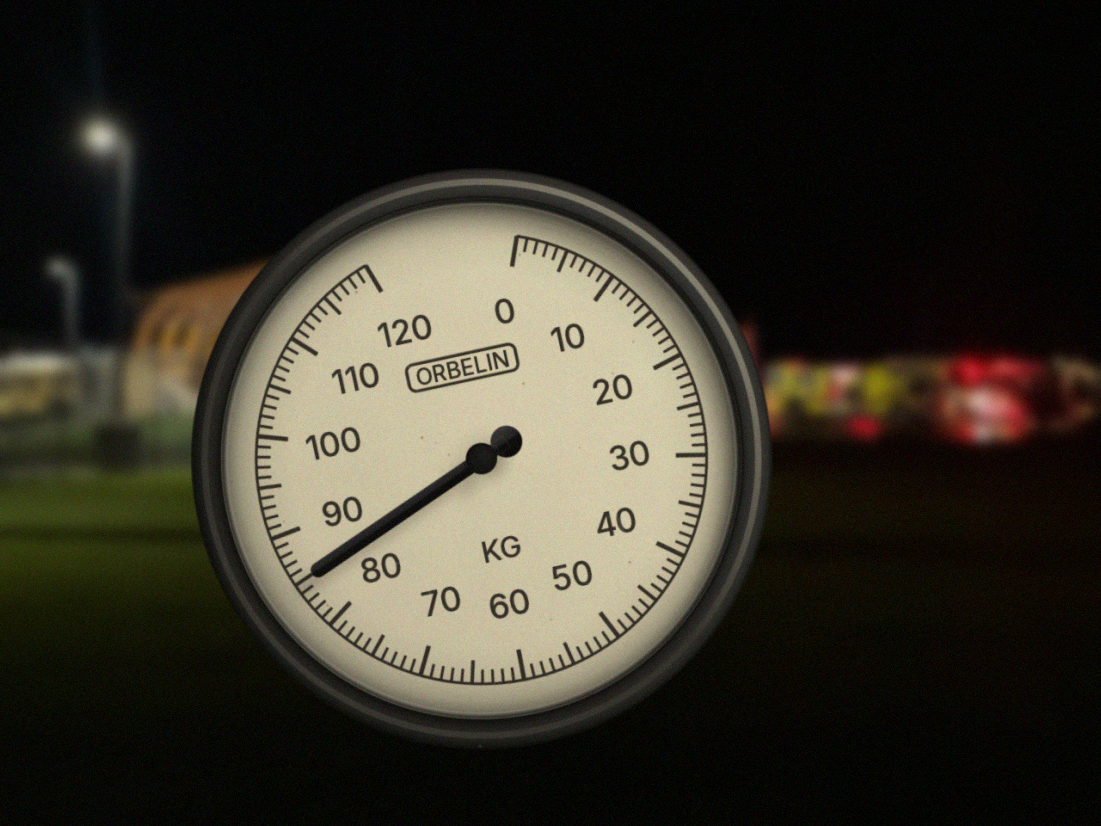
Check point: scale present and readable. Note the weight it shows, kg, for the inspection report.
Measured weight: 85 kg
